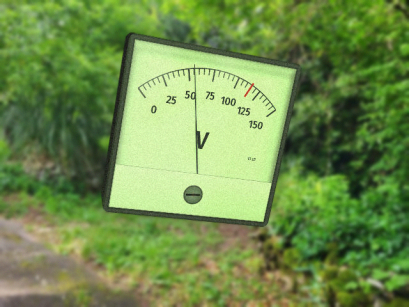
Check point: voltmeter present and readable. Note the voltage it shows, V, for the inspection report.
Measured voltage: 55 V
